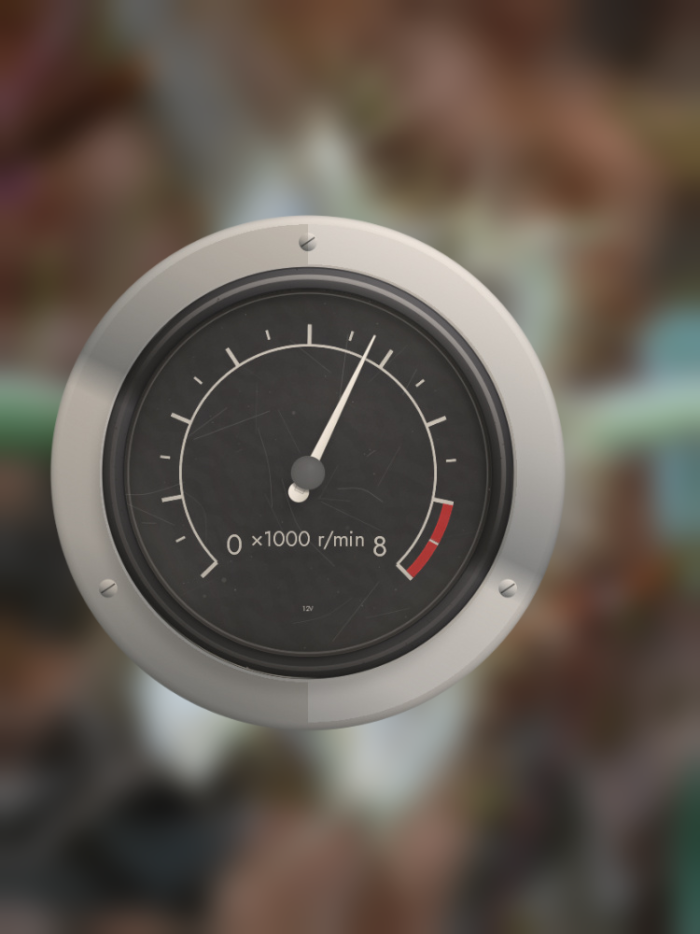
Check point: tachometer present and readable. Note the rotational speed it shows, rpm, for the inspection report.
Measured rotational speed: 4750 rpm
